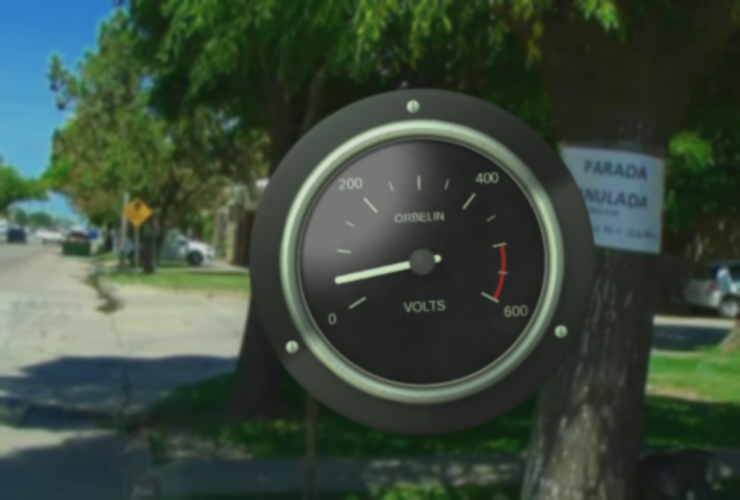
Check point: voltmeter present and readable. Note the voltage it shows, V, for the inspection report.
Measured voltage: 50 V
